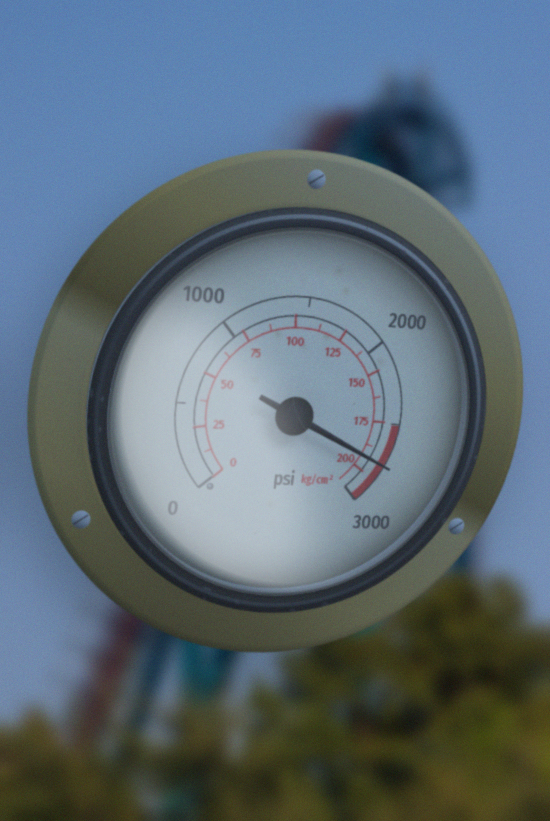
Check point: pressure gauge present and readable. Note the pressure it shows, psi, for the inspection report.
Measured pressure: 2750 psi
